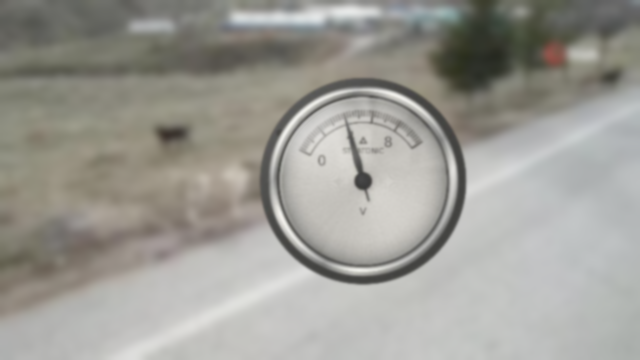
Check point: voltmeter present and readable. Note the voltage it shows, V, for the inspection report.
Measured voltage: 4 V
